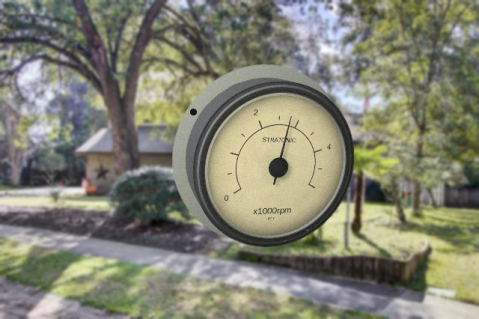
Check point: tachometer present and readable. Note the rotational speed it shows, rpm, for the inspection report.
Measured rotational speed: 2750 rpm
